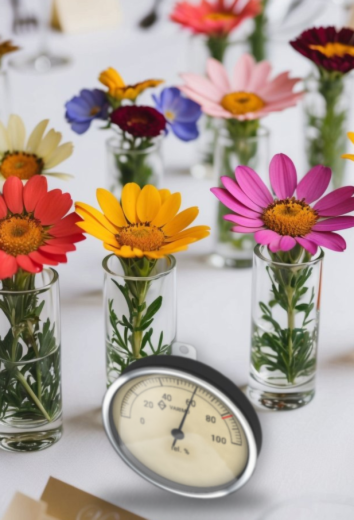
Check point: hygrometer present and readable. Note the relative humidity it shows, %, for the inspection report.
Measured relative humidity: 60 %
